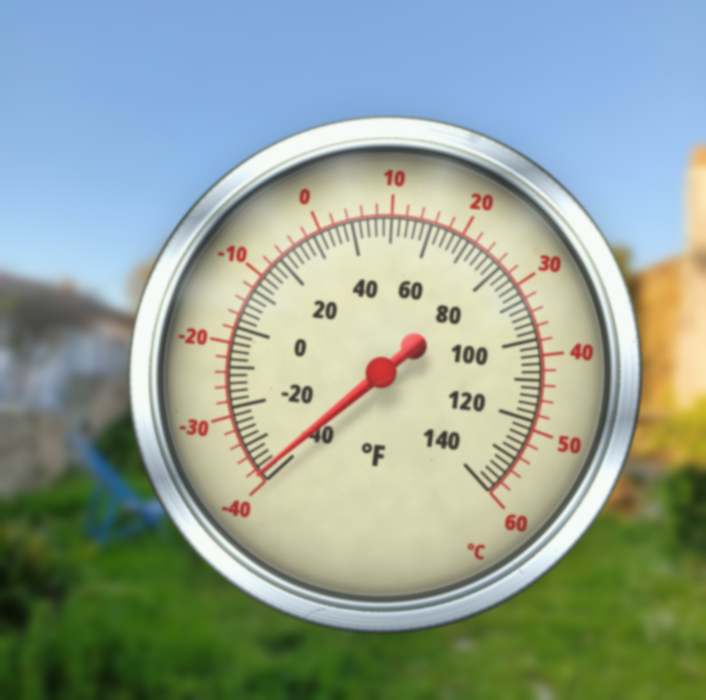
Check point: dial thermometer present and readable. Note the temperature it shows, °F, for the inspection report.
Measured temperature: -38 °F
